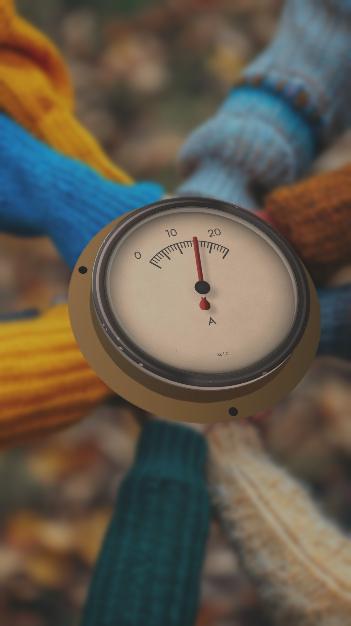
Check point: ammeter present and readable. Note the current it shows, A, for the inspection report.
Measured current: 15 A
